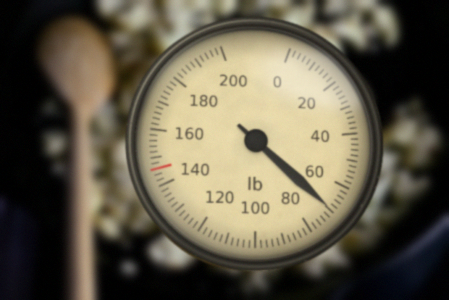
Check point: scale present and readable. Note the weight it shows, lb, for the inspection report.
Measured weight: 70 lb
